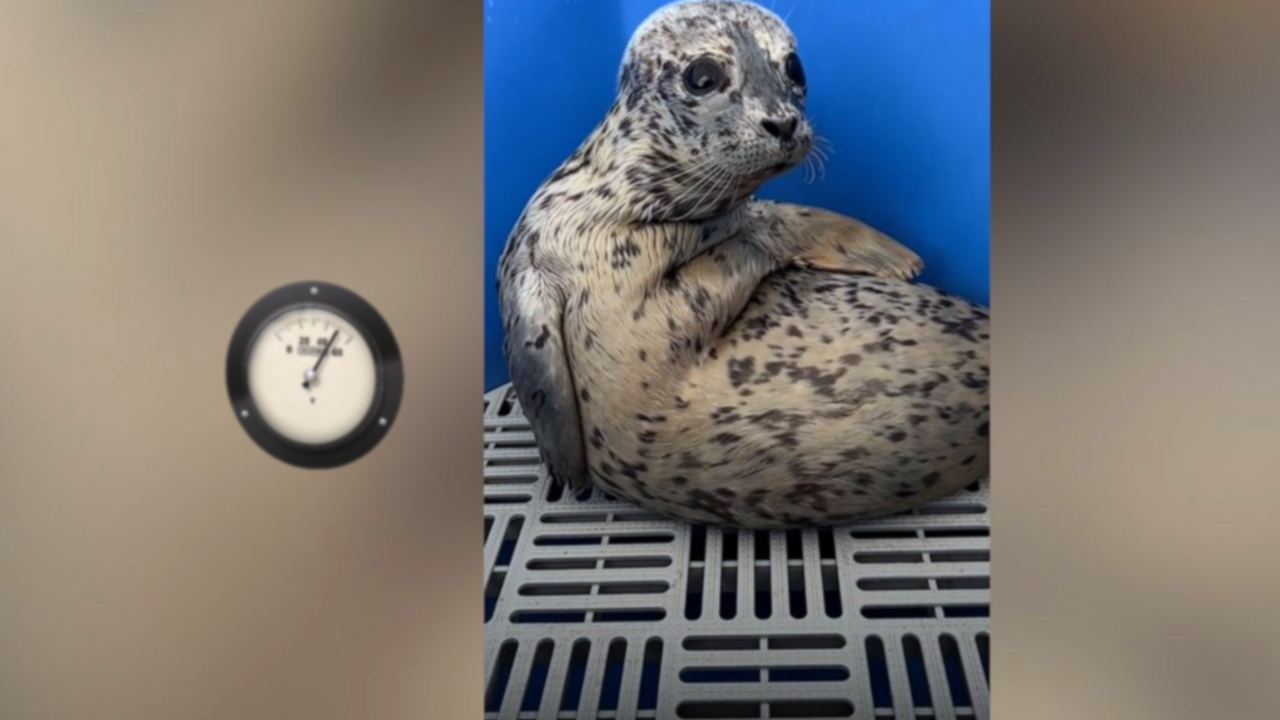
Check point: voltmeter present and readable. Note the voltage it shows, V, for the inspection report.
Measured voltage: 50 V
